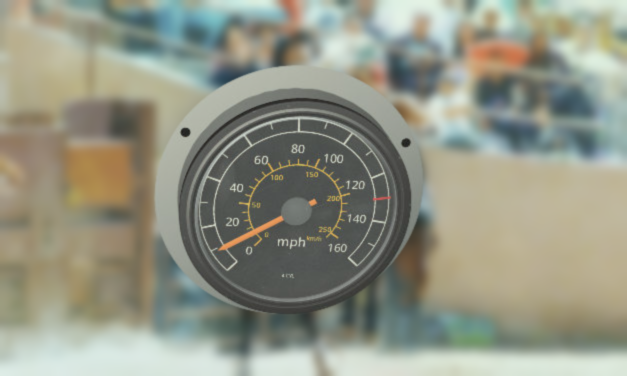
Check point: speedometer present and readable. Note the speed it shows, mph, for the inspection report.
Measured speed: 10 mph
